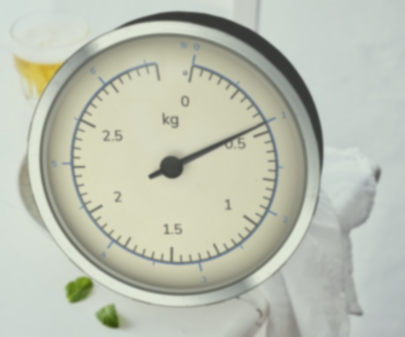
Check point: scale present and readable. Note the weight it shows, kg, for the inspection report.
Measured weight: 0.45 kg
